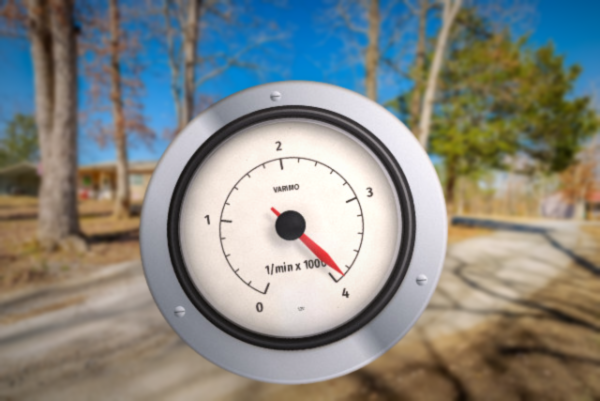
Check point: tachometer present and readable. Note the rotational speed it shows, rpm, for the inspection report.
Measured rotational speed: 3900 rpm
